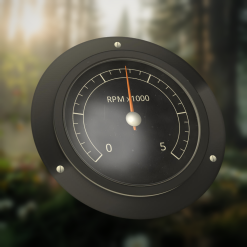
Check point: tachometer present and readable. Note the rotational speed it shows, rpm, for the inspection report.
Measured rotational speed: 2500 rpm
